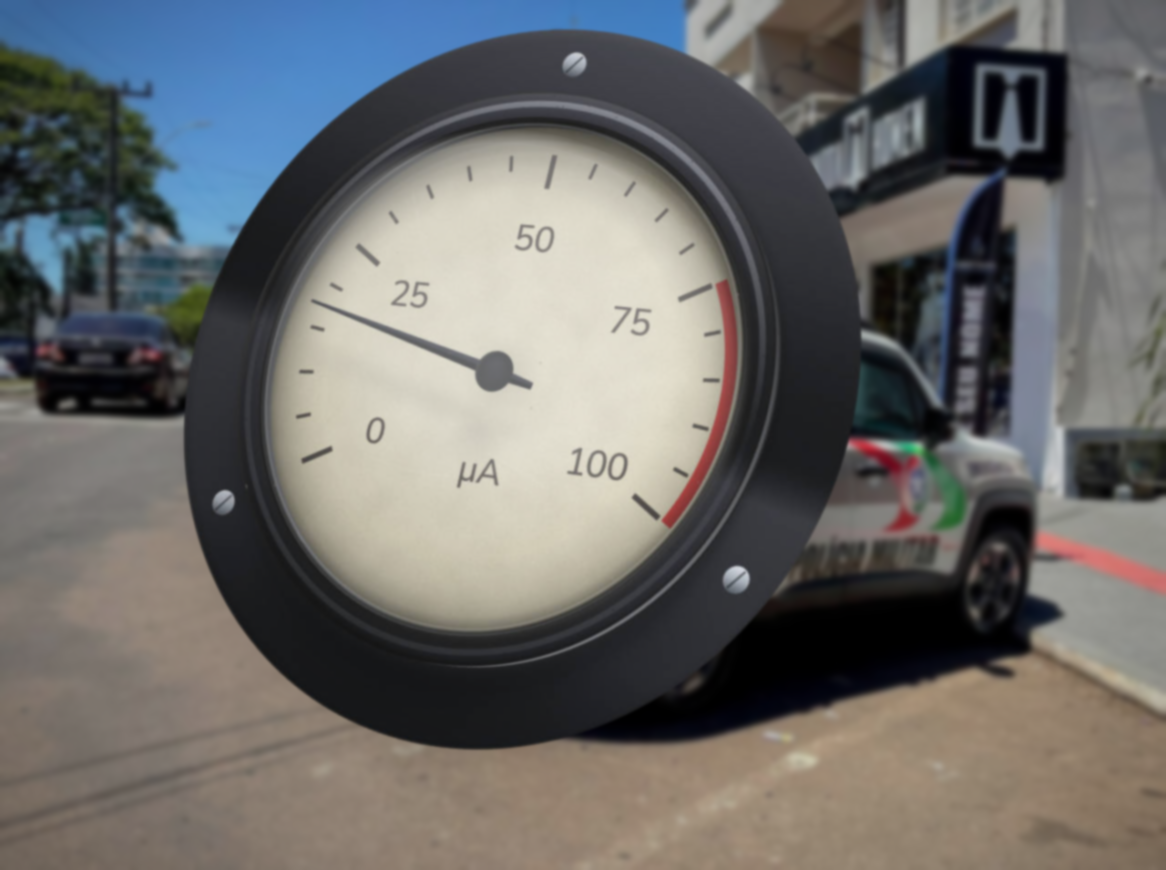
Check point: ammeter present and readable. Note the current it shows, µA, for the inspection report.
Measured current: 17.5 µA
